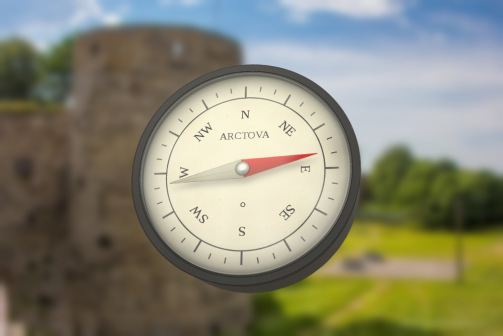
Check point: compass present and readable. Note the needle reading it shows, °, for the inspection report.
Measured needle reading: 80 °
